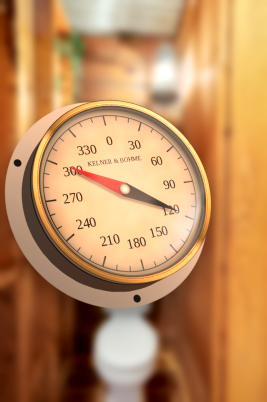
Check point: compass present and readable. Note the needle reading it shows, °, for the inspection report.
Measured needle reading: 300 °
